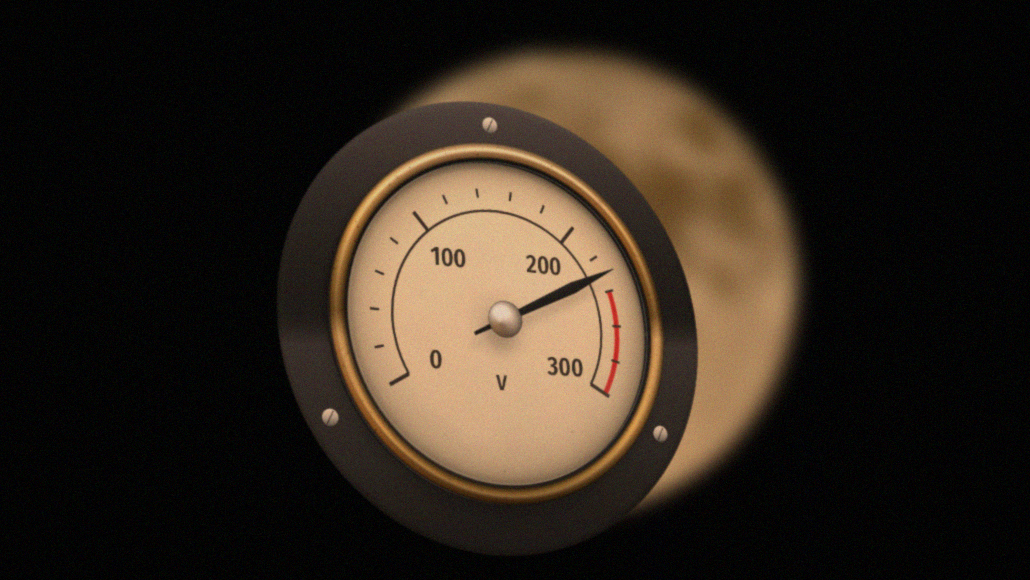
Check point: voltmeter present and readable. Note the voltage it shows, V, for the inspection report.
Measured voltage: 230 V
